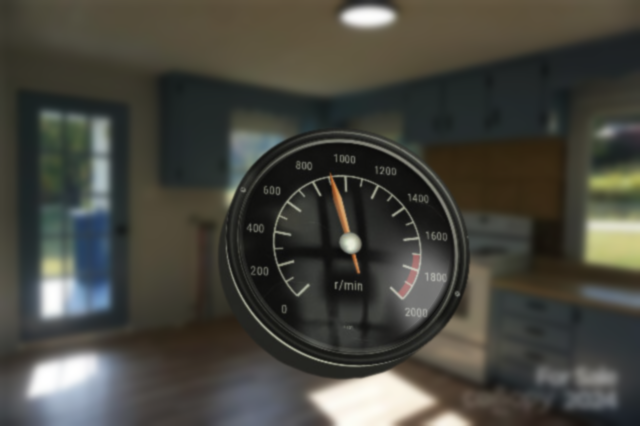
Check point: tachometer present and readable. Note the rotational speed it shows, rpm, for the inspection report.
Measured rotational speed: 900 rpm
